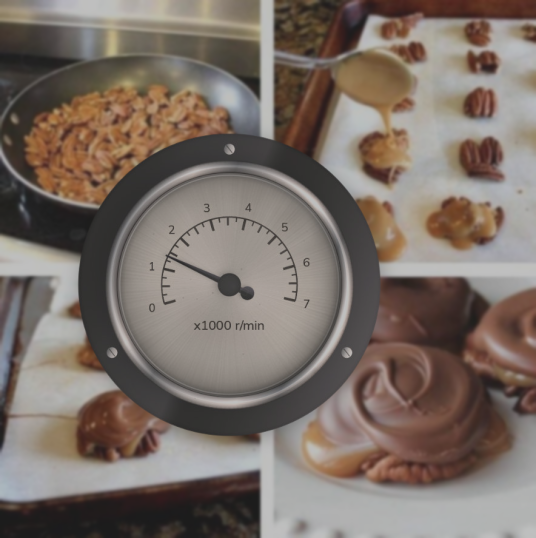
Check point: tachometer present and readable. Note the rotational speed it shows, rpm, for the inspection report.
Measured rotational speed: 1375 rpm
